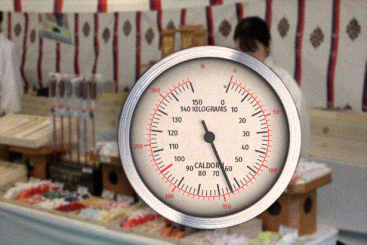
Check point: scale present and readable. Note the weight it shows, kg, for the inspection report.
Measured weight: 64 kg
